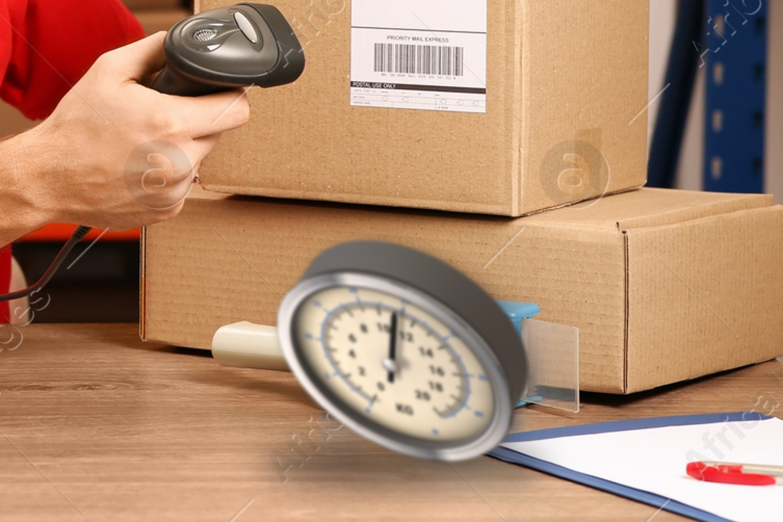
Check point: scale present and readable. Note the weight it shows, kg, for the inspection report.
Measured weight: 11 kg
